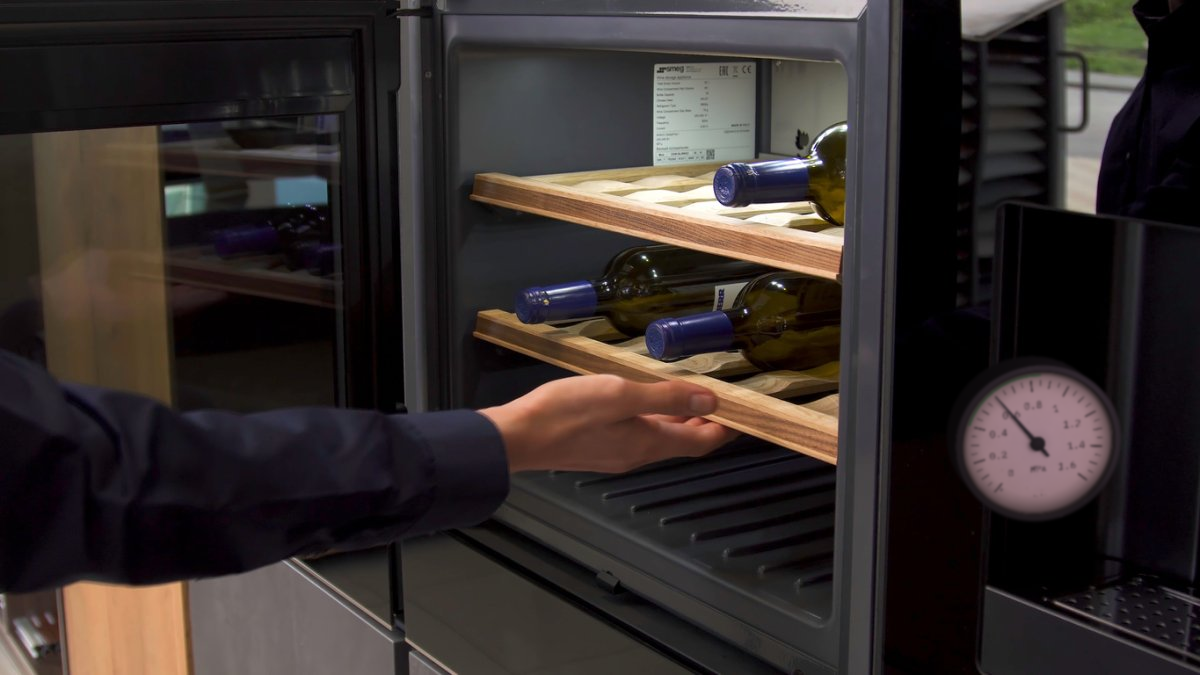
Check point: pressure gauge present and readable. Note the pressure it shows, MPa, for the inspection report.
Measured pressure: 0.6 MPa
